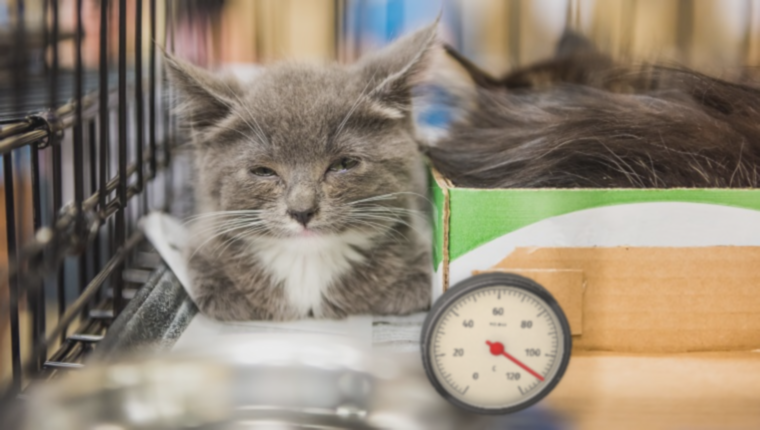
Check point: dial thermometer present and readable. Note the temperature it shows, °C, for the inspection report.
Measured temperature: 110 °C
